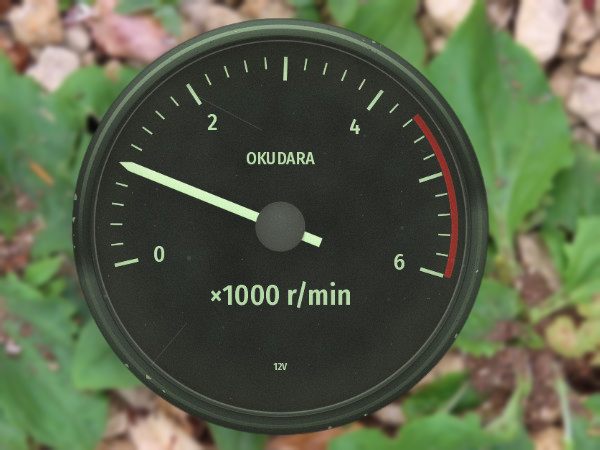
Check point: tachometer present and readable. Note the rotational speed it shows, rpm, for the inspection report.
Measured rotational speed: 1000 rpm
